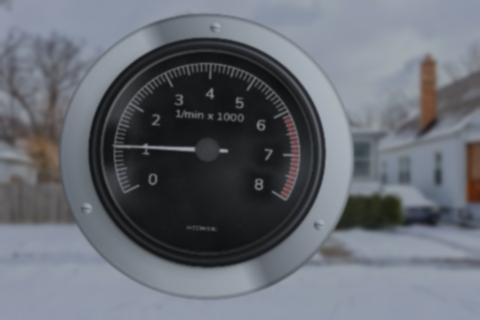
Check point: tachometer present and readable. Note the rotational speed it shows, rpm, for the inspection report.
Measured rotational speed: 1000 rpm
